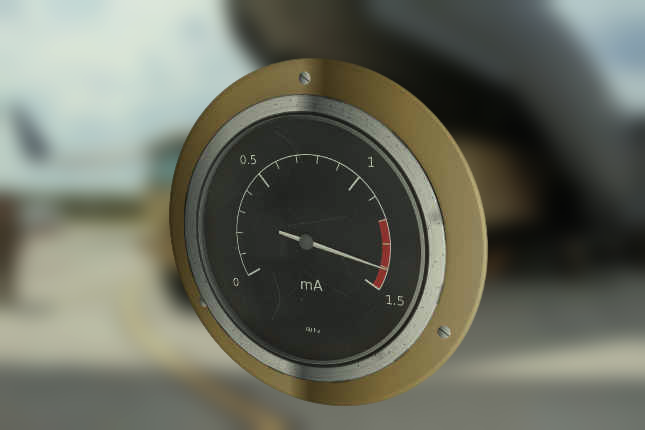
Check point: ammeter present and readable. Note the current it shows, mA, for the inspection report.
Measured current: 1.4 mA
